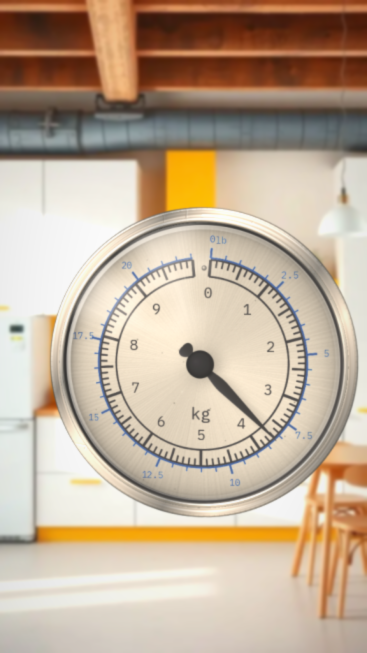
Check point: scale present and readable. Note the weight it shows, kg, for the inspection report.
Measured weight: 3.7 kg
